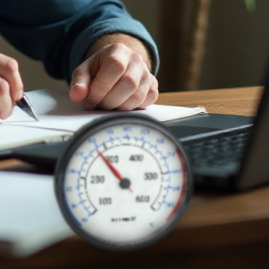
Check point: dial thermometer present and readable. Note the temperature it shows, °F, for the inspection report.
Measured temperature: 280 °F
